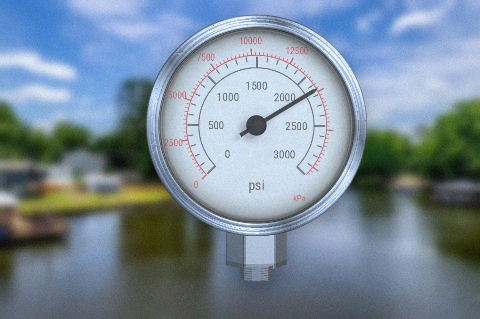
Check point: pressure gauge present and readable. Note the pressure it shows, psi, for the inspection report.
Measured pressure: 2150 psi
